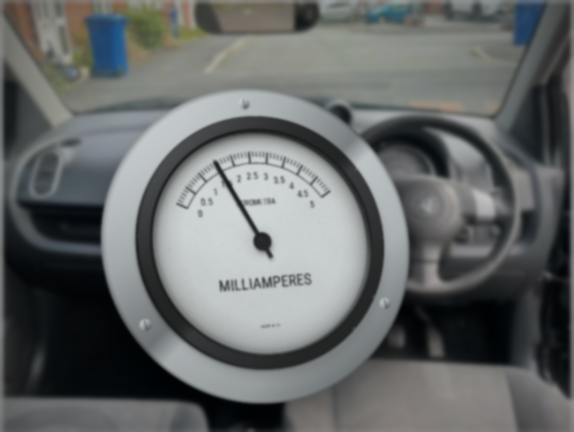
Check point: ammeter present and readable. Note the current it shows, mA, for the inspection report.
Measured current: 1.5 mA
